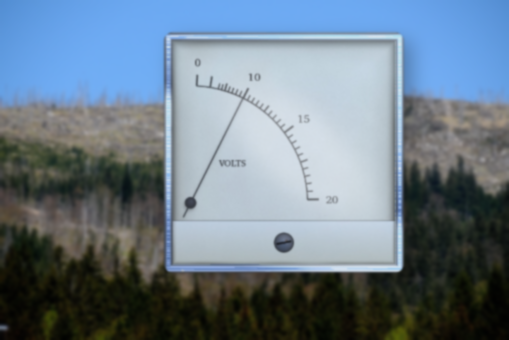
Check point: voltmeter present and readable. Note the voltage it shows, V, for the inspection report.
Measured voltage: 10 V
